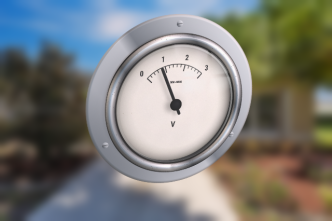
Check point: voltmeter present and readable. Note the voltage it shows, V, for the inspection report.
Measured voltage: 0.8 V
